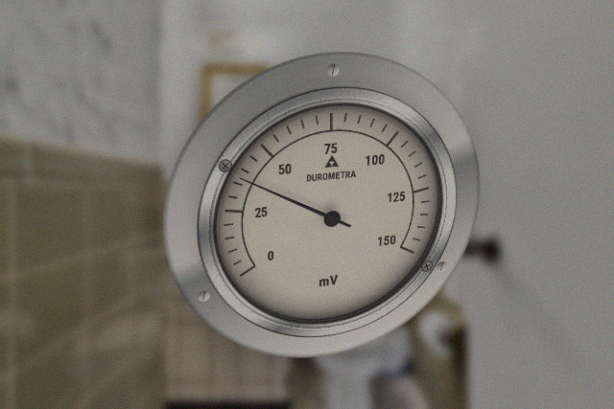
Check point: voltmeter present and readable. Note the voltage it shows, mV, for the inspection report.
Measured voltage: 37.5 mV
